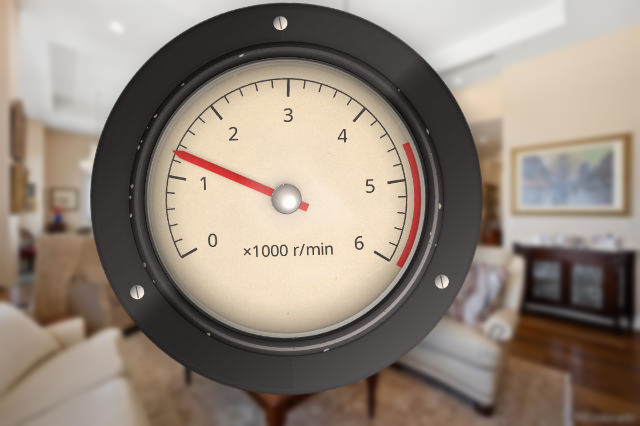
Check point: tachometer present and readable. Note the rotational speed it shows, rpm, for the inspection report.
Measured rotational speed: 1300 rpm
